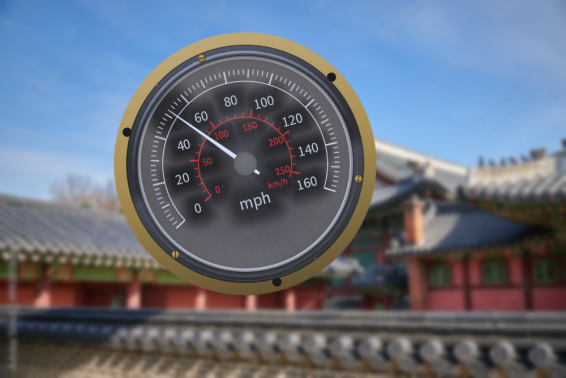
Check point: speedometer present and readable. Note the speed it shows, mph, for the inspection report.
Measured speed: 52 mph
